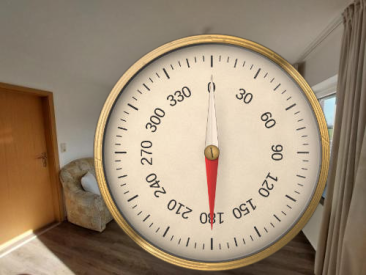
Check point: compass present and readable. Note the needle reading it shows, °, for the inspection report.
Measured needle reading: 180 °
